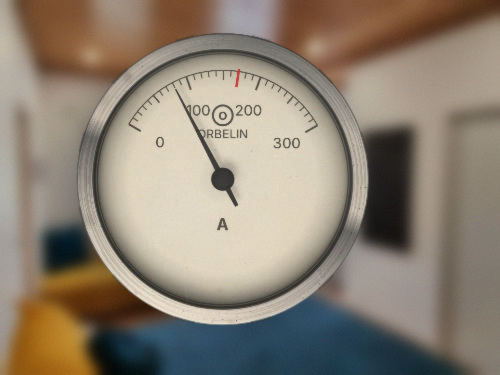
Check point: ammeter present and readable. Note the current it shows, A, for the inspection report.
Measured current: 80 A
